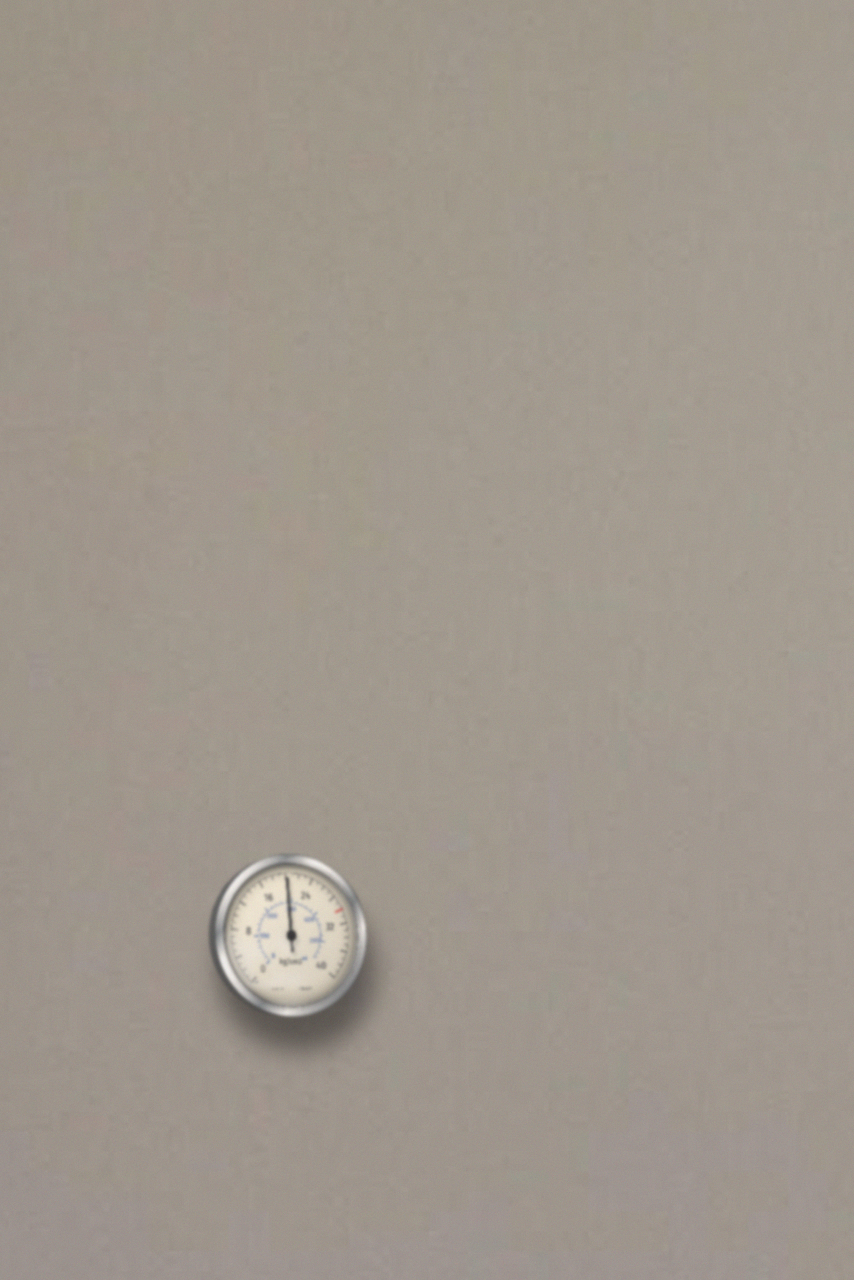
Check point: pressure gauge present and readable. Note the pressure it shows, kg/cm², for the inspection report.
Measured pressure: 20 kg/cm²
